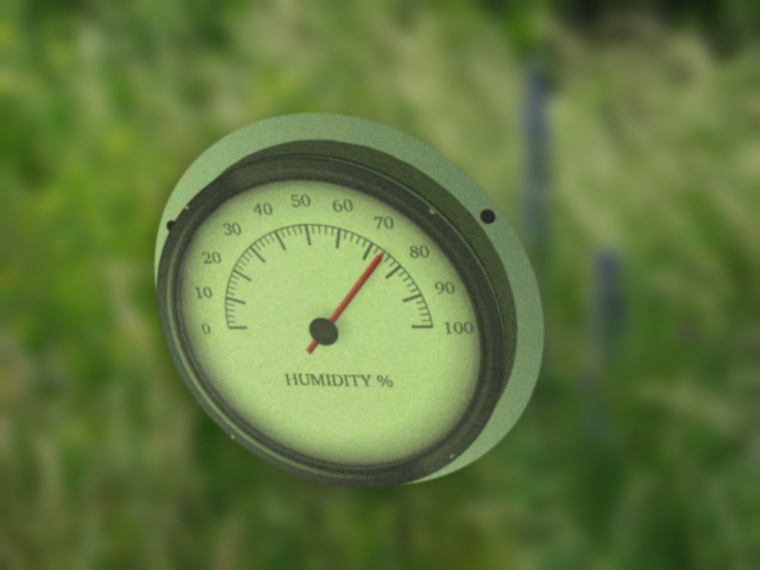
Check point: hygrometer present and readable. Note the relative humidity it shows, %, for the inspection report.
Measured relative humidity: 74 %
